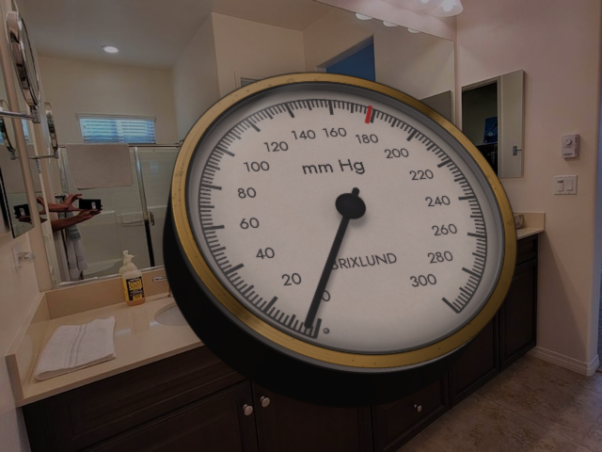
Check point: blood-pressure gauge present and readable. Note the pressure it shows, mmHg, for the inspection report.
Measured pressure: 4 mmHg
